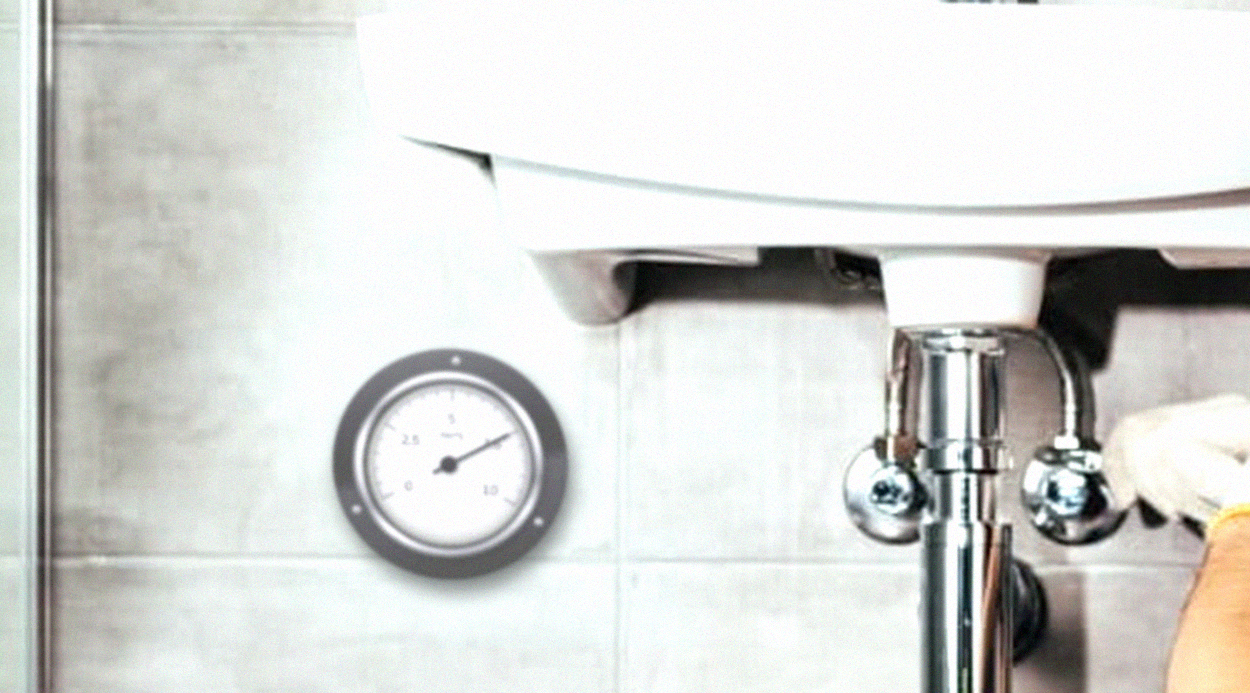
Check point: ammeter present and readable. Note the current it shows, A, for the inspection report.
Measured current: 7.5 A
